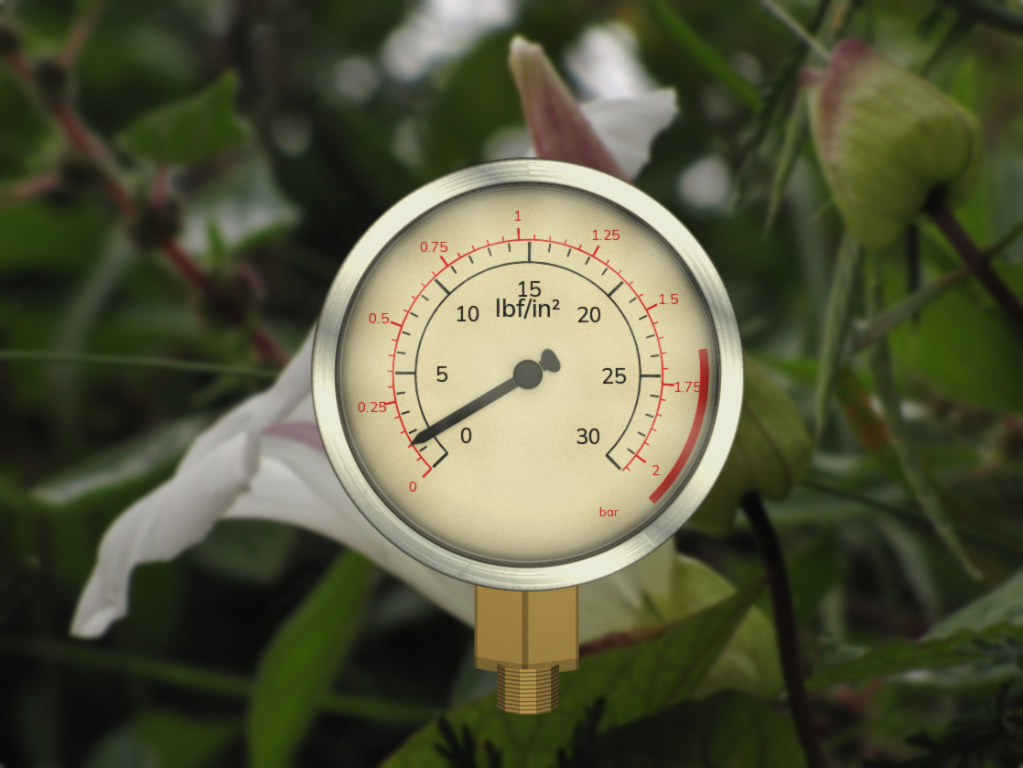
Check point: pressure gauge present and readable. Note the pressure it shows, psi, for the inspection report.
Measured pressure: 1.5 psi
